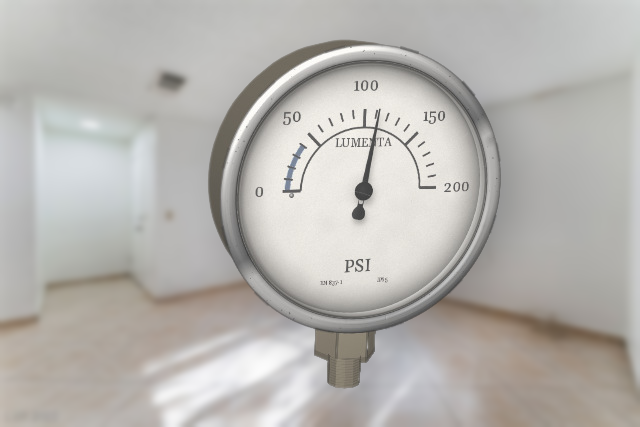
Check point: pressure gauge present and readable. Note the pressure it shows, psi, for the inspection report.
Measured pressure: 110 psi
